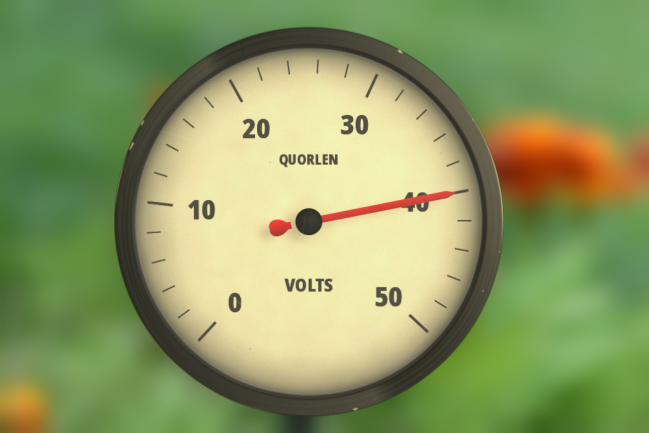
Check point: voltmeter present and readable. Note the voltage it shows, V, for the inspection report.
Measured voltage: 40 V
